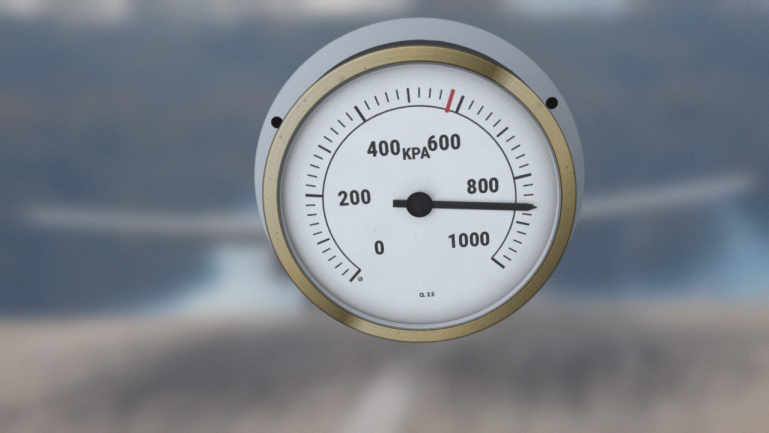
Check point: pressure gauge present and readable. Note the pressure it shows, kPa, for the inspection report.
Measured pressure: 860 kPa
